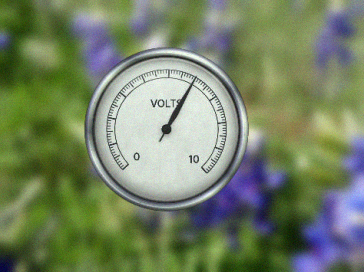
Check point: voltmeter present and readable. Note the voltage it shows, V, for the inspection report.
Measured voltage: 6 V
